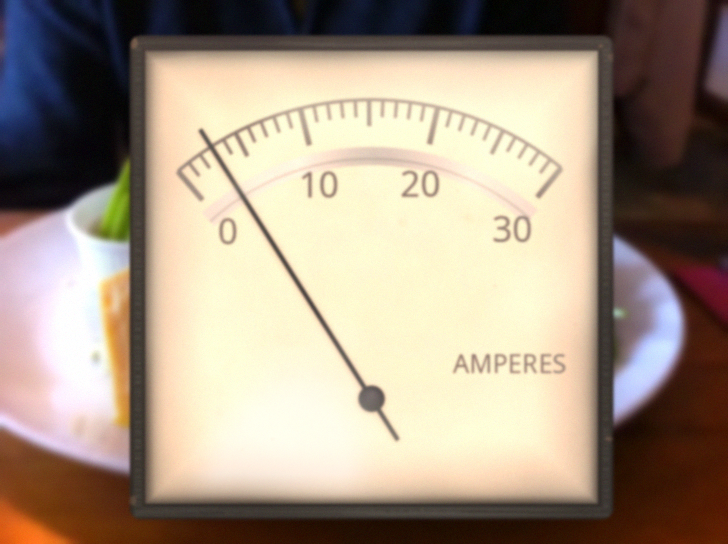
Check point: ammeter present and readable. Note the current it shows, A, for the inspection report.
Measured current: 3 A
